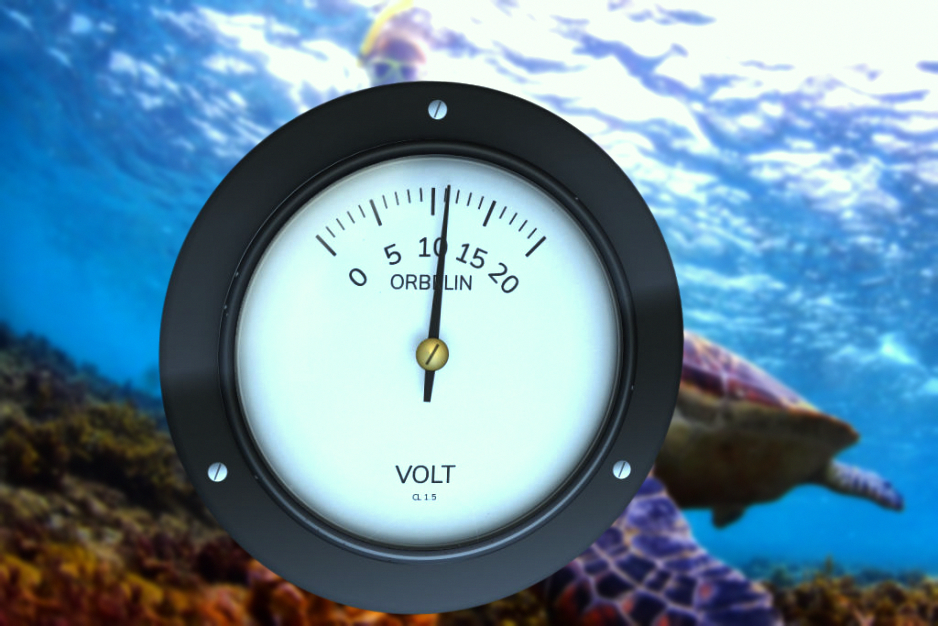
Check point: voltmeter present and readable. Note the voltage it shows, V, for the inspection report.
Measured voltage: 11 V
